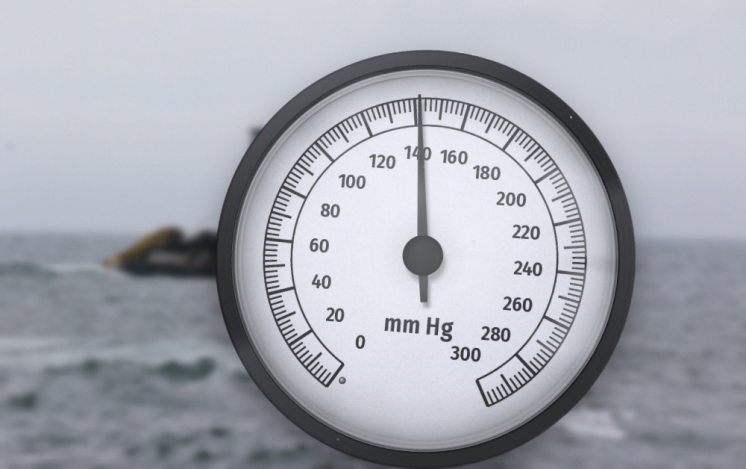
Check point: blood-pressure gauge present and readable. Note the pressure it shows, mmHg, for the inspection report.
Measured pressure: 142 mmHg
